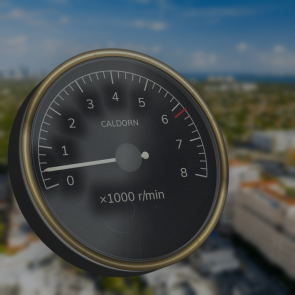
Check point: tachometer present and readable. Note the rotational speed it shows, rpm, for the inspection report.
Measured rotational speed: 400 rpm
